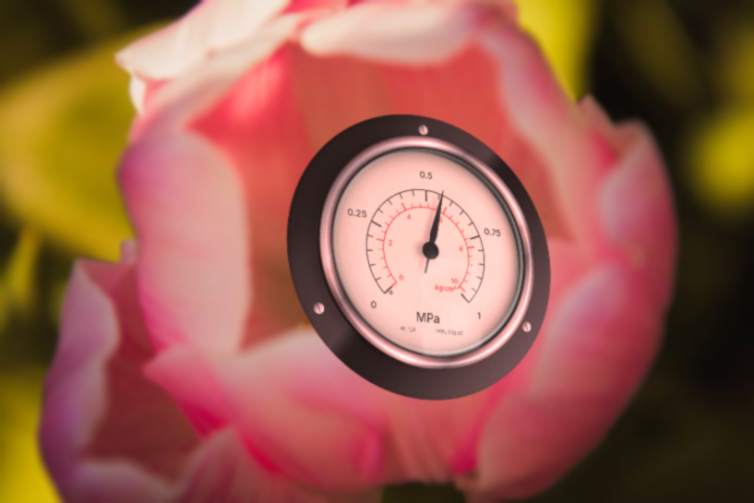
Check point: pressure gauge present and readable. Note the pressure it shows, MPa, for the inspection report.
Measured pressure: 0.55 MPa
